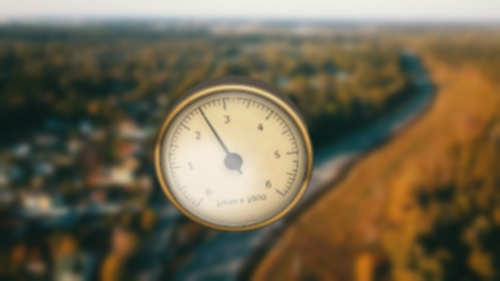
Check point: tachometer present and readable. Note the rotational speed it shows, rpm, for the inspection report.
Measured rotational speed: 2500 rpm
